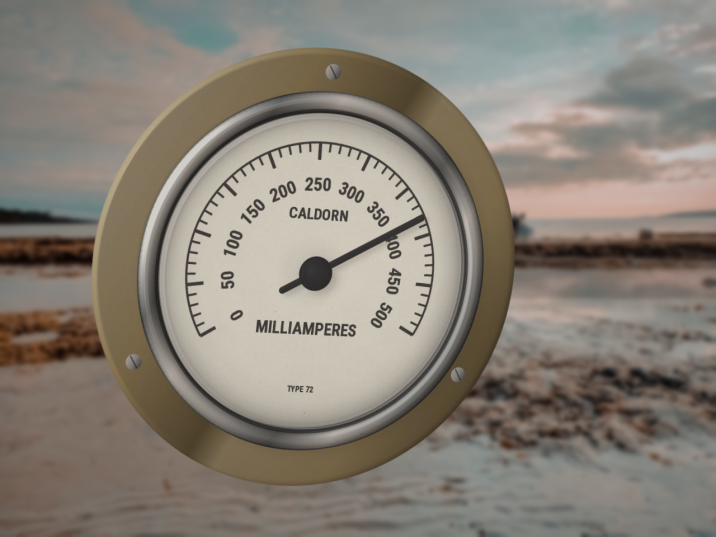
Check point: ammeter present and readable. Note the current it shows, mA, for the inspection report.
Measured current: 380 mA
